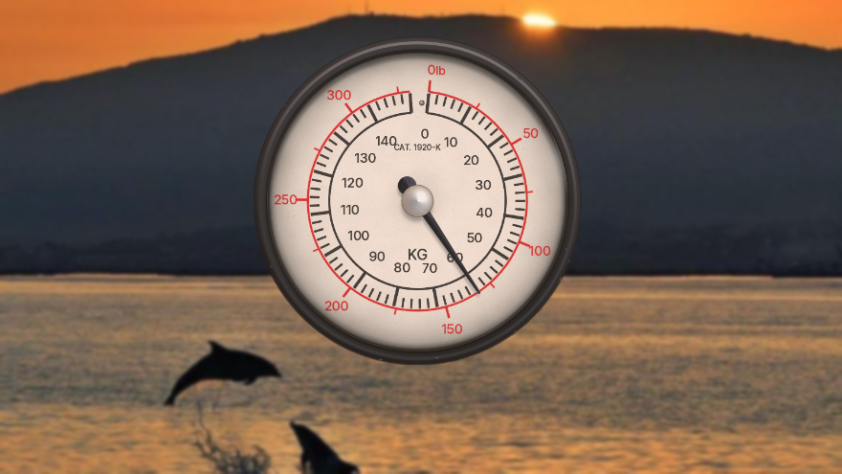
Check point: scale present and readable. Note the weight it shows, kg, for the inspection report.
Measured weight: 60 kg
